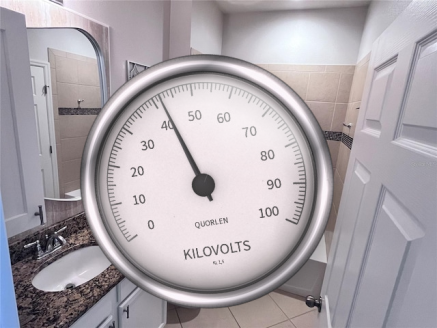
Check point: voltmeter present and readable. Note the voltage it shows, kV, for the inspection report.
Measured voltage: 42 kV
